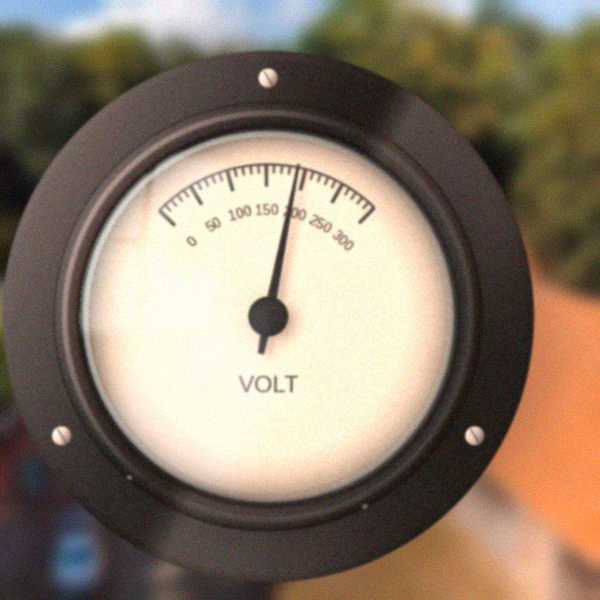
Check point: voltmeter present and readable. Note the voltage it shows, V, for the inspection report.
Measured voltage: 190 V
